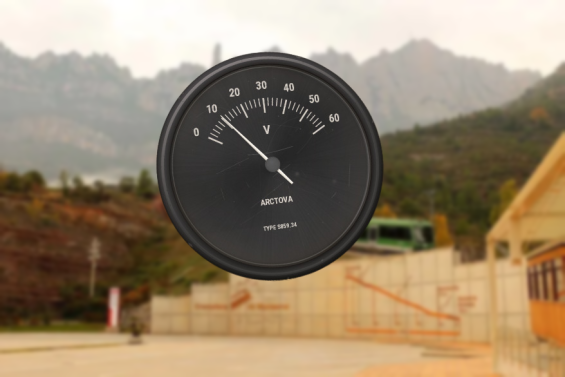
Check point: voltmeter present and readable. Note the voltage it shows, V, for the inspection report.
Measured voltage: 10 V
